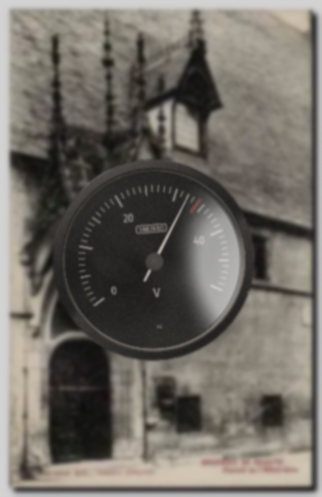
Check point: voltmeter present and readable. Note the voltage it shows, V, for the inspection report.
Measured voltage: 32 V
